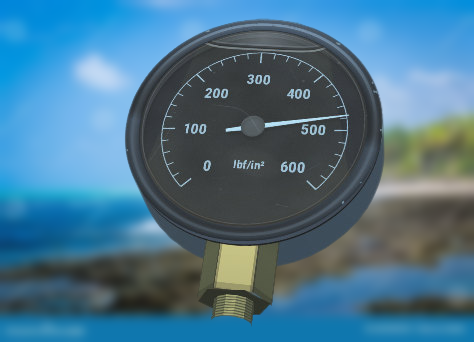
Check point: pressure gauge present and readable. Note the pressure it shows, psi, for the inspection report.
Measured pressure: 480 psi
